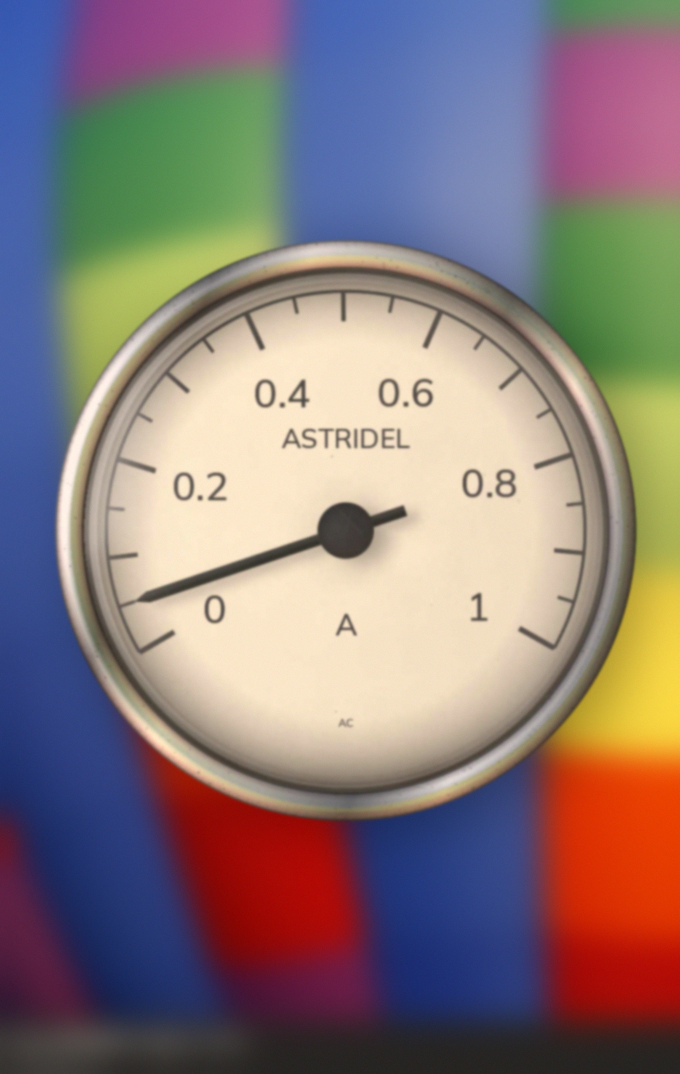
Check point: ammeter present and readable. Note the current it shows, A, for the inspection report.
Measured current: 0.05 A
